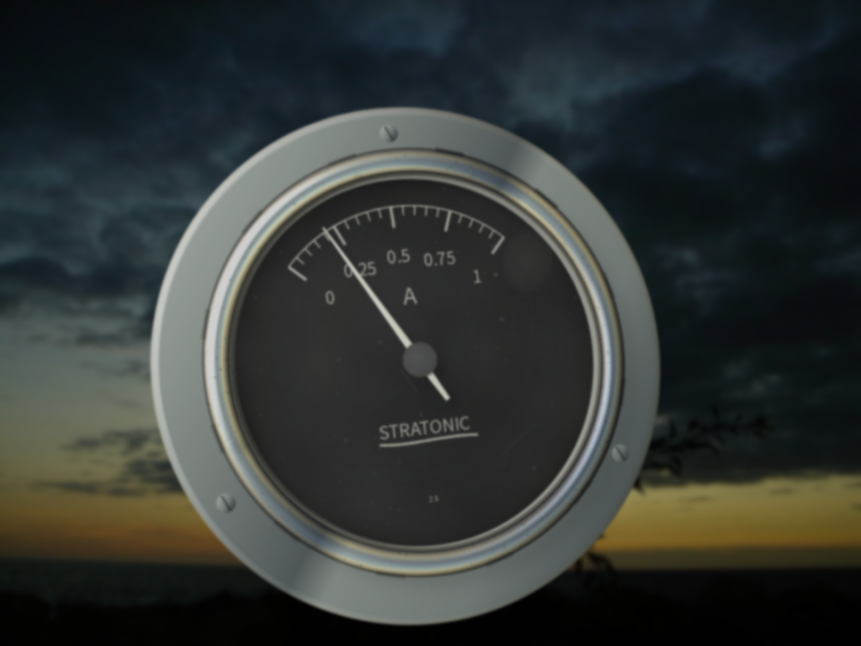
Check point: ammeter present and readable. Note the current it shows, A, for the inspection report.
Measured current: 0.2 A
